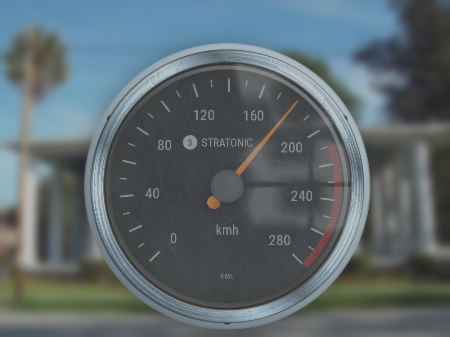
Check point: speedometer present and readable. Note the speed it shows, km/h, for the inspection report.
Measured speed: 180 km/h
